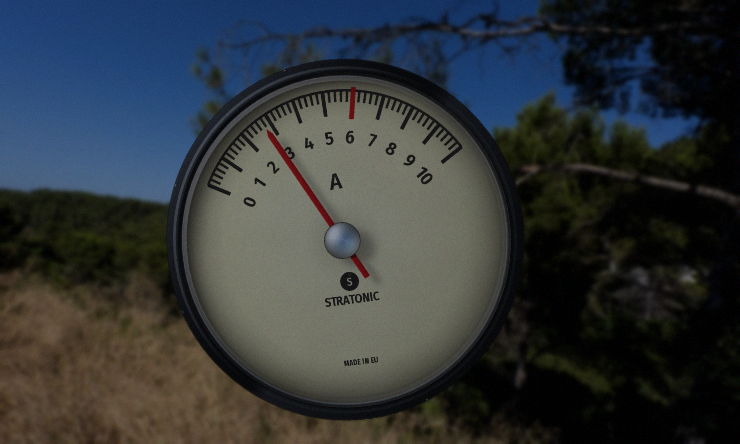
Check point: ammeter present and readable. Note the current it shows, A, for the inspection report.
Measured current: 2.8 A
